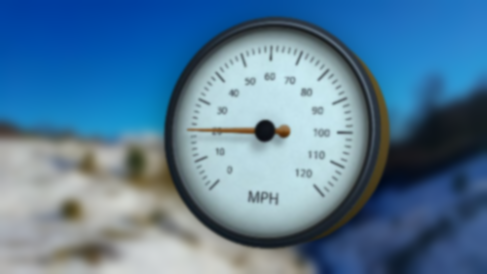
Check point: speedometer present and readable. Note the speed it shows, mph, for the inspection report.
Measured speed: 20 mph
